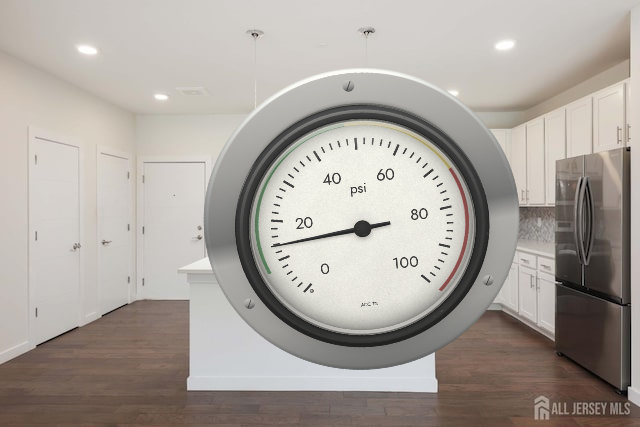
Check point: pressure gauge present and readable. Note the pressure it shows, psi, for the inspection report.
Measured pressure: 14 psi
